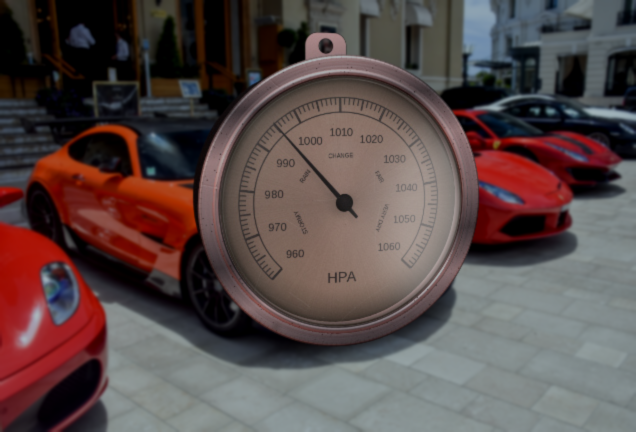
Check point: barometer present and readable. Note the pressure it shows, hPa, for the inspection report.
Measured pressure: 995 hPa
